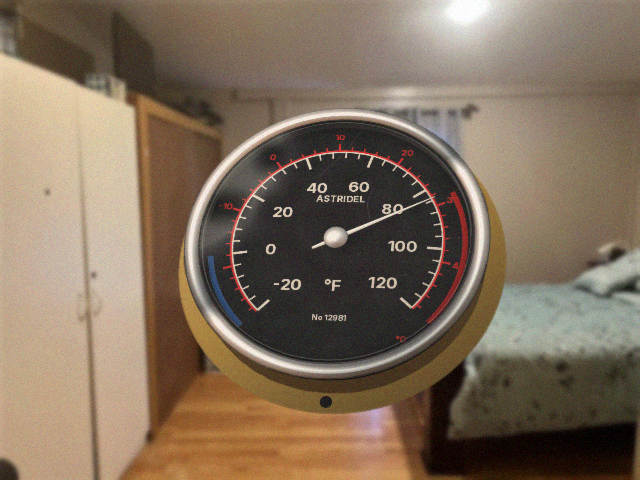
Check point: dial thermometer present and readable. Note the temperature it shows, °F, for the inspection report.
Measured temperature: 84 °F
